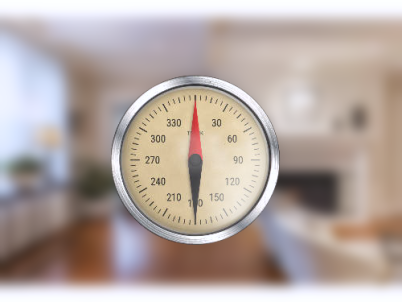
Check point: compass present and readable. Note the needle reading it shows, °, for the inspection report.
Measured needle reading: 0 °
